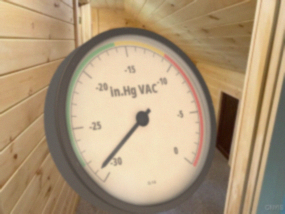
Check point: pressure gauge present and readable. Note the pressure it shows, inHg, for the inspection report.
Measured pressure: -29 inHg
